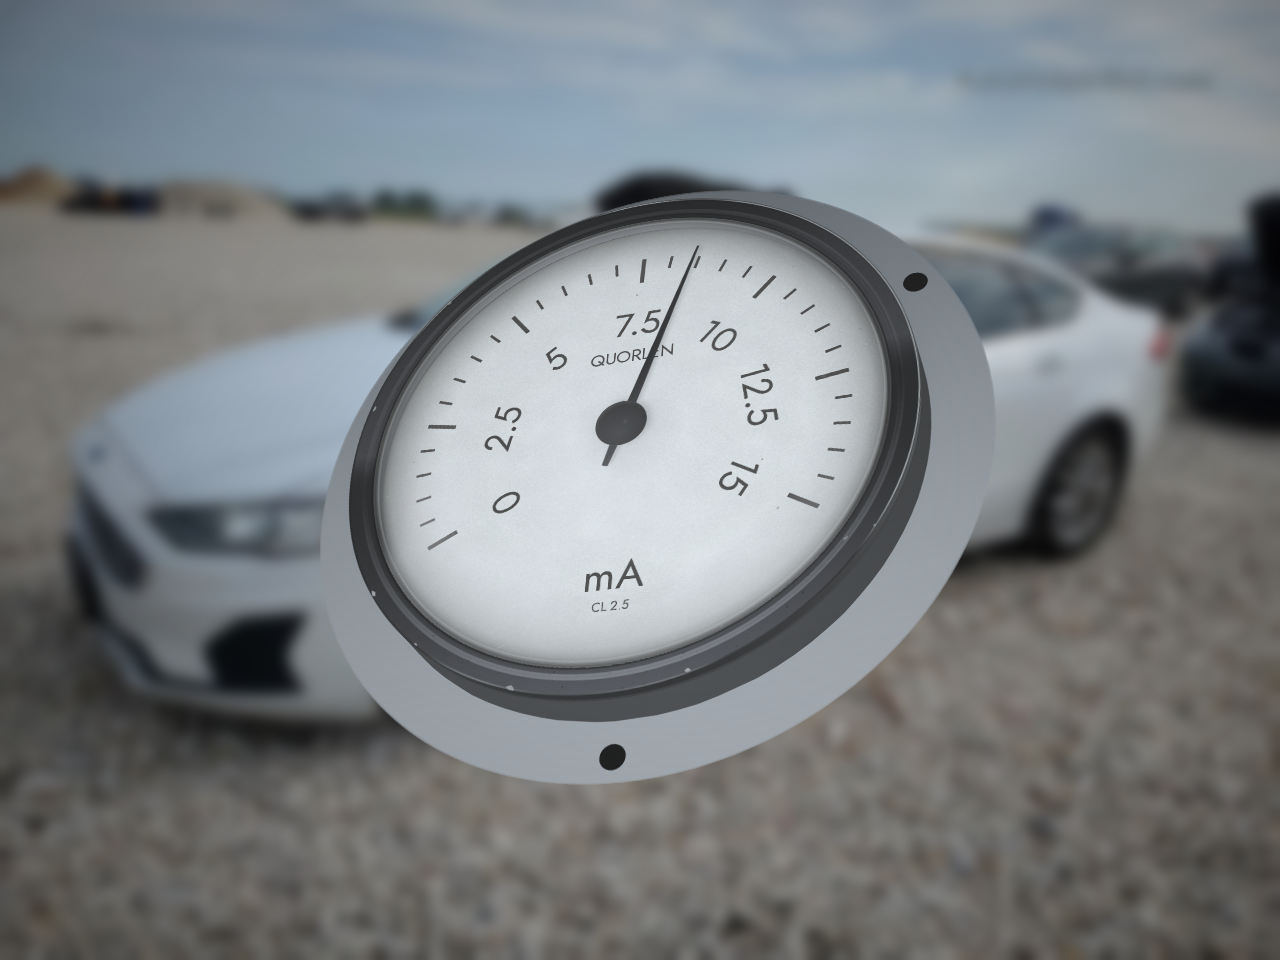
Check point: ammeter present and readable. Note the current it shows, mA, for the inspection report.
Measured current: 8.5 mA
